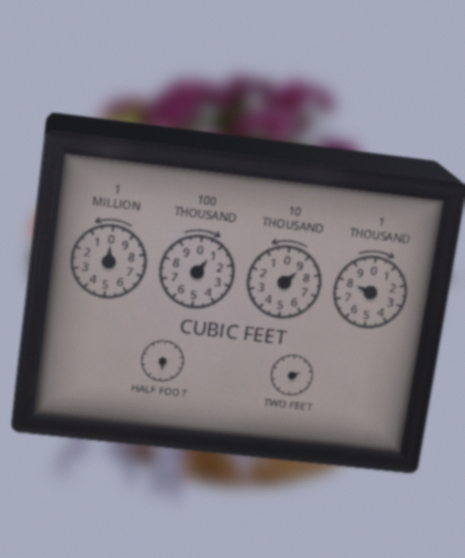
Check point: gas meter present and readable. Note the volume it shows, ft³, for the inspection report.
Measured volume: 8800 ft³
